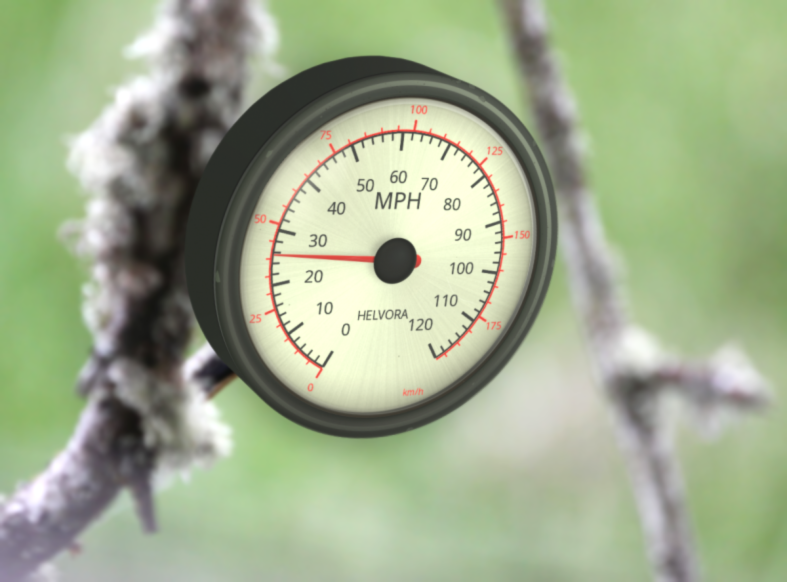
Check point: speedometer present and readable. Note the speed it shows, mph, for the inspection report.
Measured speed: 26 mph
